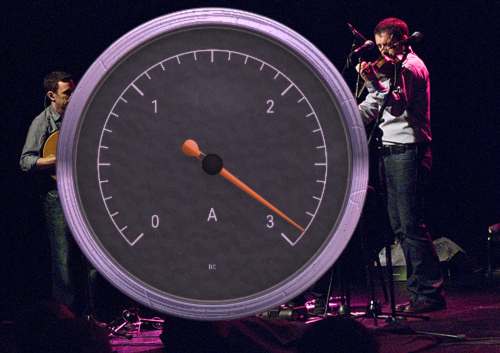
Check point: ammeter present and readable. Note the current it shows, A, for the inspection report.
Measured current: 2.9 A
